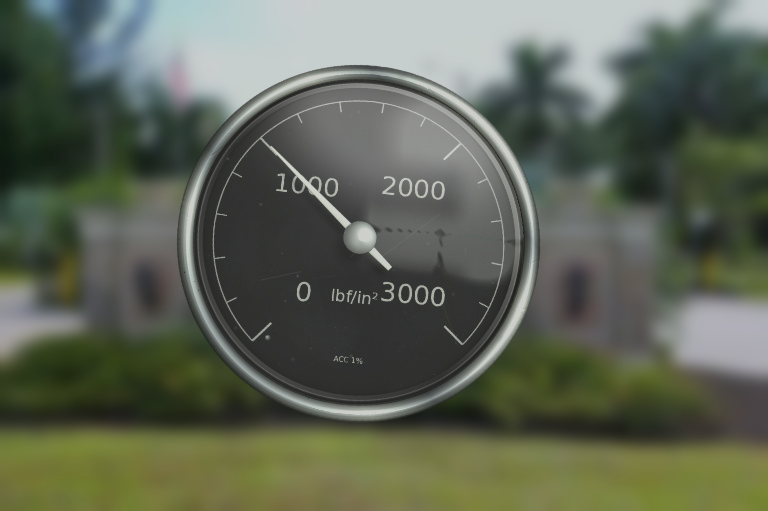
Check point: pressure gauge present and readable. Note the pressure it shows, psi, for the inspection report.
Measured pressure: 1000 psi
